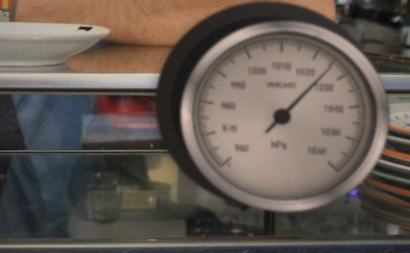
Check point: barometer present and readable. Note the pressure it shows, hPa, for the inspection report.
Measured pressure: 1025 hPa
